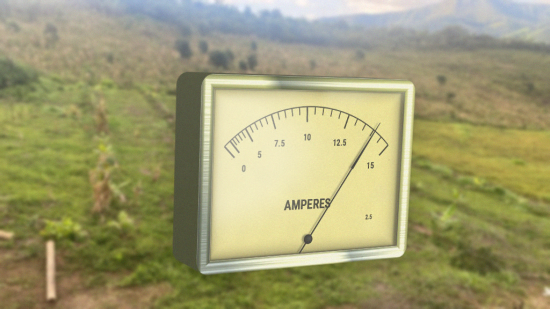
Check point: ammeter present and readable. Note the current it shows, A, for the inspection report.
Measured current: 14 A
